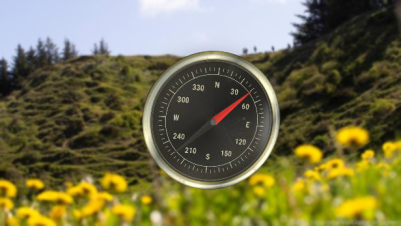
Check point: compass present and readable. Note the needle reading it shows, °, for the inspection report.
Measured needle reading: 45 °
